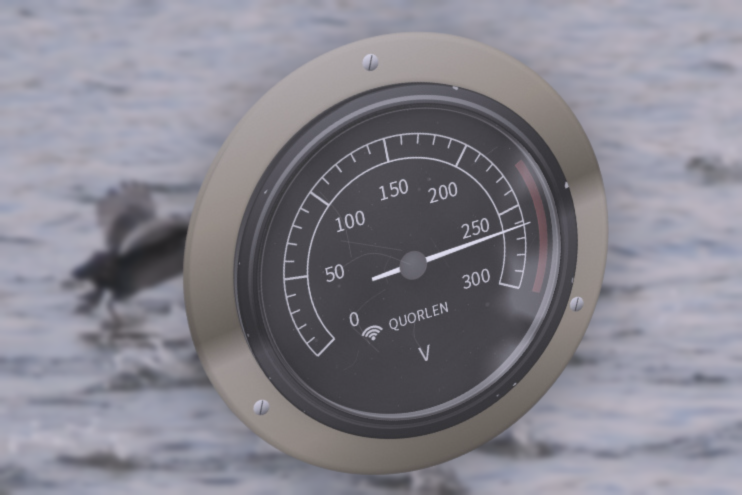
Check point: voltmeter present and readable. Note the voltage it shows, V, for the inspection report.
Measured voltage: 260 V
